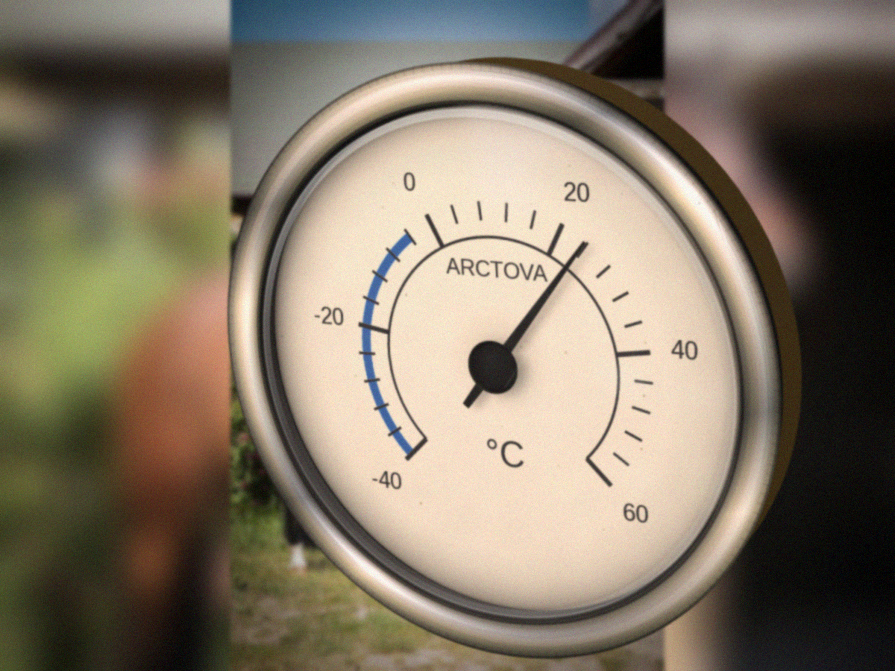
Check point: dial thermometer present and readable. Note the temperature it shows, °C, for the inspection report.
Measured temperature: 24 °C
